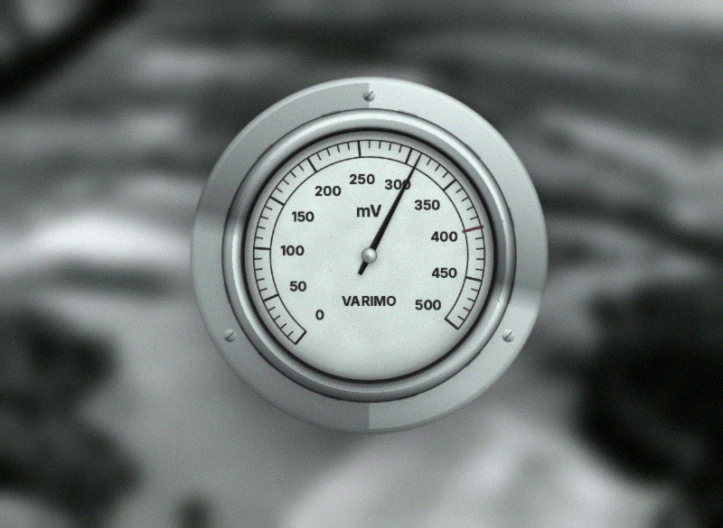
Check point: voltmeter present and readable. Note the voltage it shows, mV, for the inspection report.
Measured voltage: 310 mV
